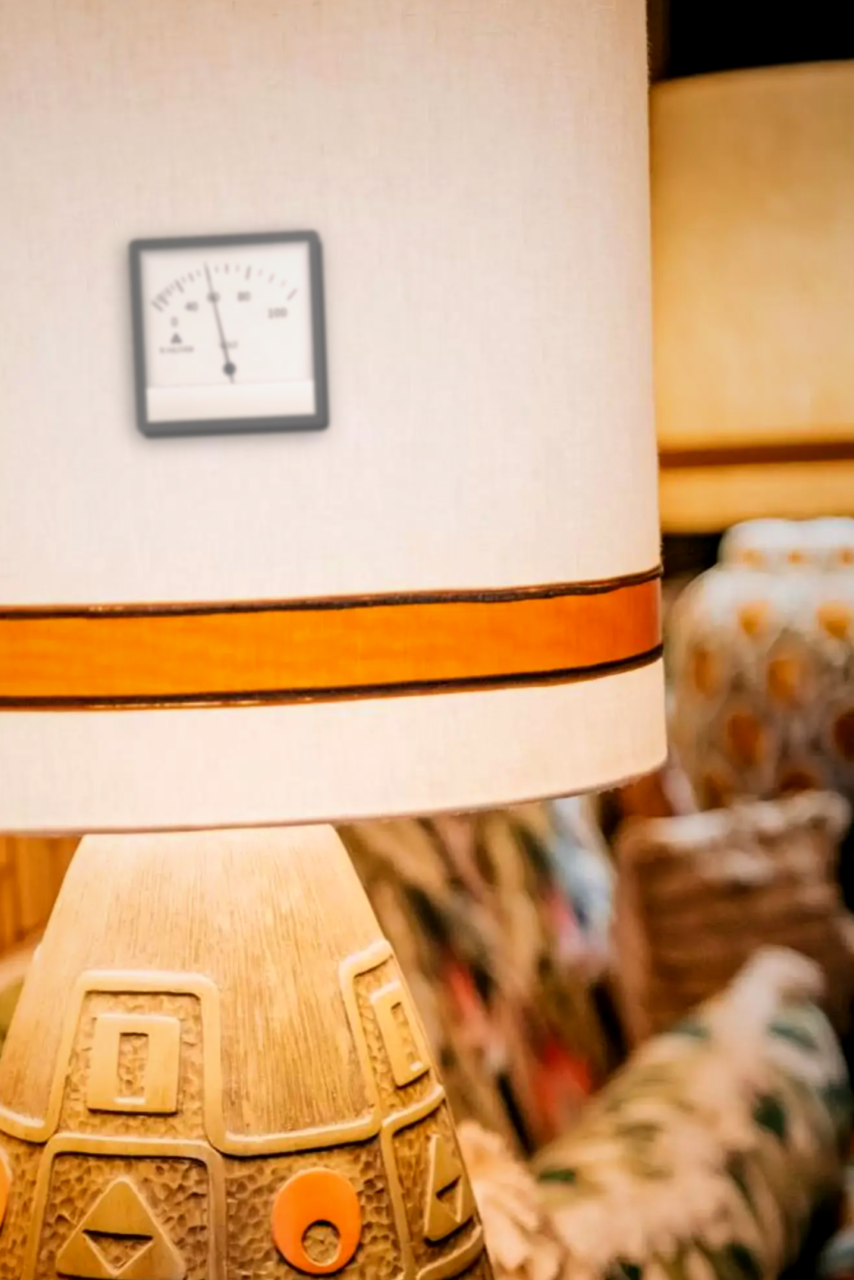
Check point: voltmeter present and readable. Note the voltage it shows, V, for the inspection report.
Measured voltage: 60 V
